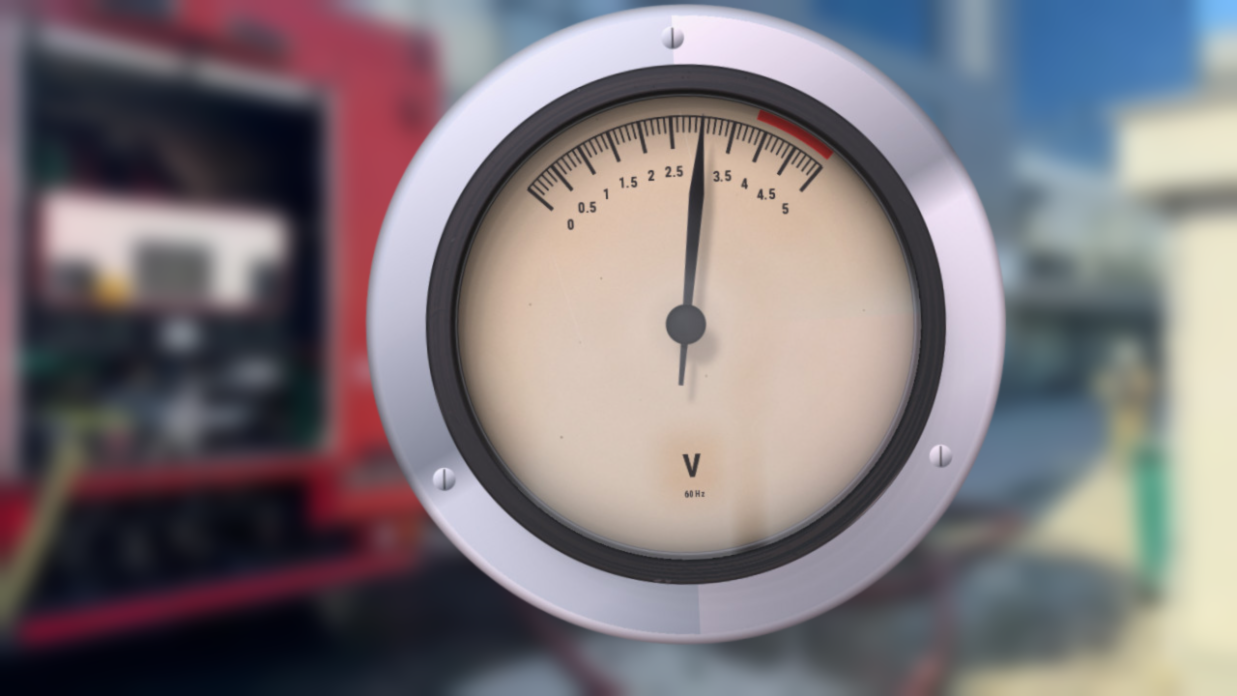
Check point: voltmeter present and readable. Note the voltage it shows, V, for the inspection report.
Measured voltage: 3 V
